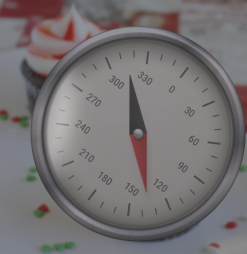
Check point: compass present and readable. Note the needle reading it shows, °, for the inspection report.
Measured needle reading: 135 °
